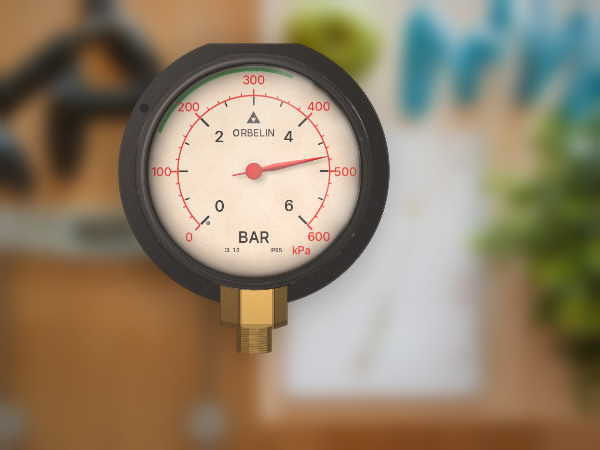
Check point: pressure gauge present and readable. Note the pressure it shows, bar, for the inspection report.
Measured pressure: 4.75 bar
